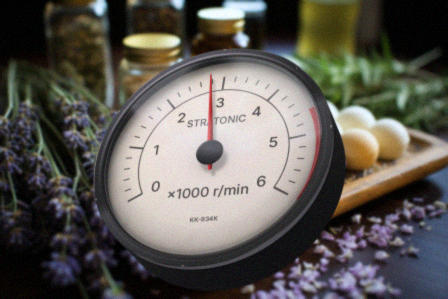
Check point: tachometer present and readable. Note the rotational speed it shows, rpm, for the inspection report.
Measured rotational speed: 2800 rpm
